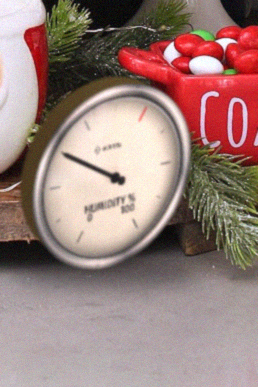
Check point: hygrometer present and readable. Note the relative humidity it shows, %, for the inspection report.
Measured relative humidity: 30 %
